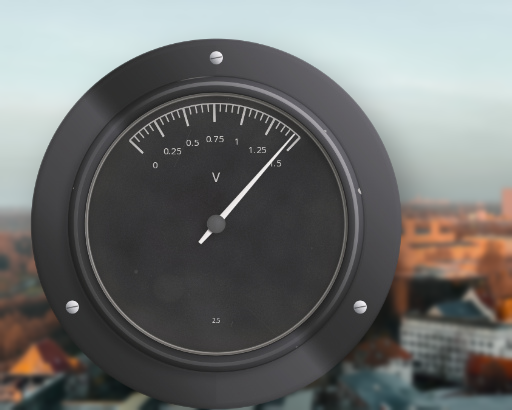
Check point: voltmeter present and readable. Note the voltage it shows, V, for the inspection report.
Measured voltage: 1.45 V
